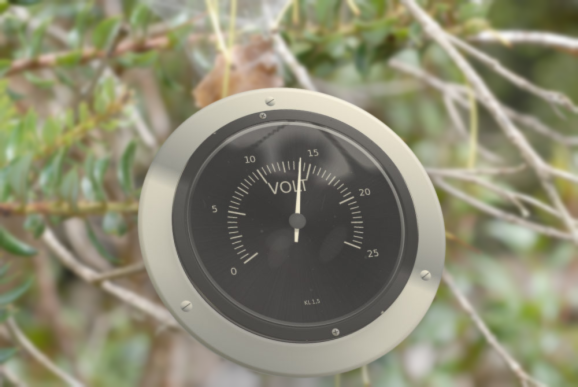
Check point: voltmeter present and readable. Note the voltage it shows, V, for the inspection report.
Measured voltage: 14 V
